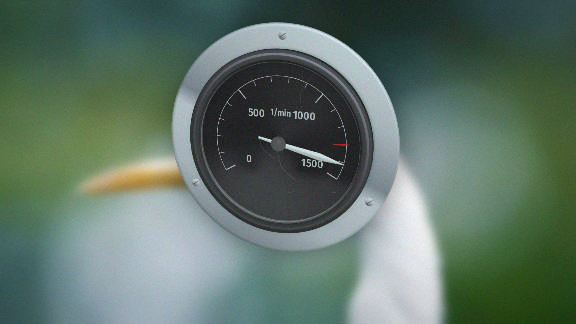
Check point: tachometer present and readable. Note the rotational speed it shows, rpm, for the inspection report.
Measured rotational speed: 1400 rpm
